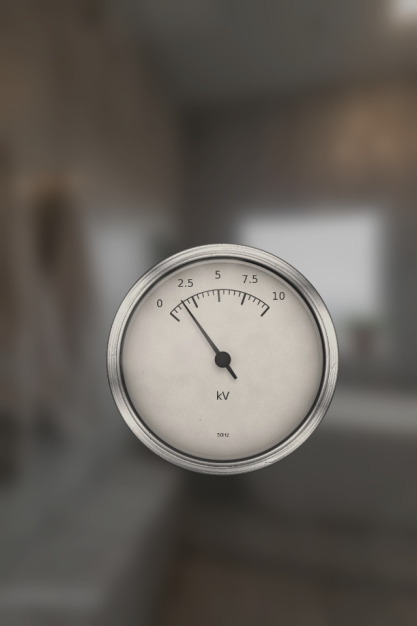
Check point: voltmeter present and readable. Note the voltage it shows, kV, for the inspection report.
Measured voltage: 1.5 kV
